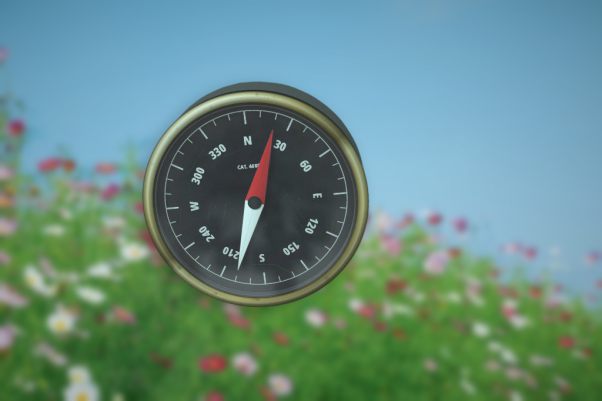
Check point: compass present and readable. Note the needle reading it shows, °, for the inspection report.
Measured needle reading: 20 °
